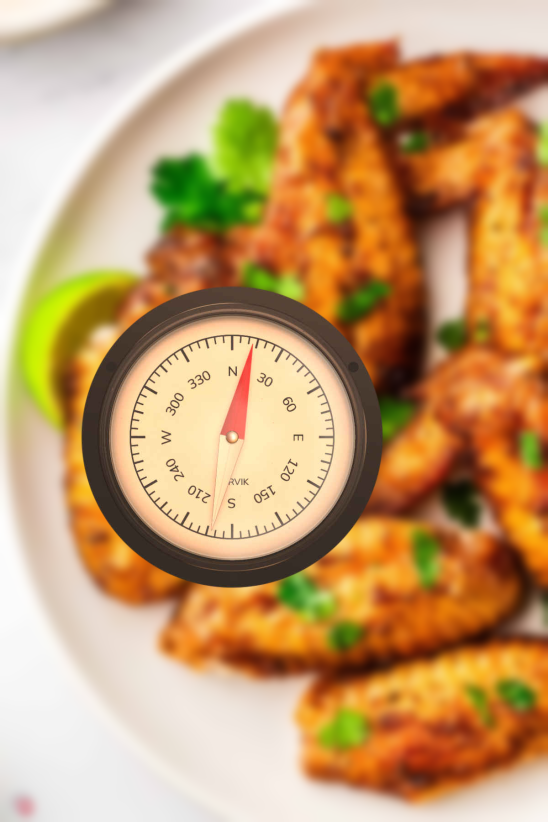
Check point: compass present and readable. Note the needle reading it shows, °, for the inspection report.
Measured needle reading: 12.5 °
